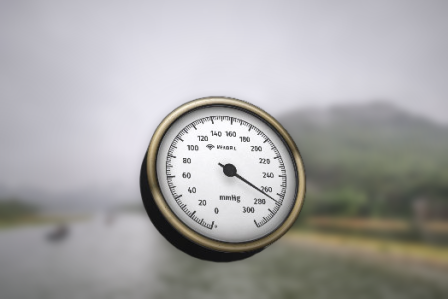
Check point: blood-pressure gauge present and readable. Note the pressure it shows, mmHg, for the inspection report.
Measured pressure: 270 mmHg
